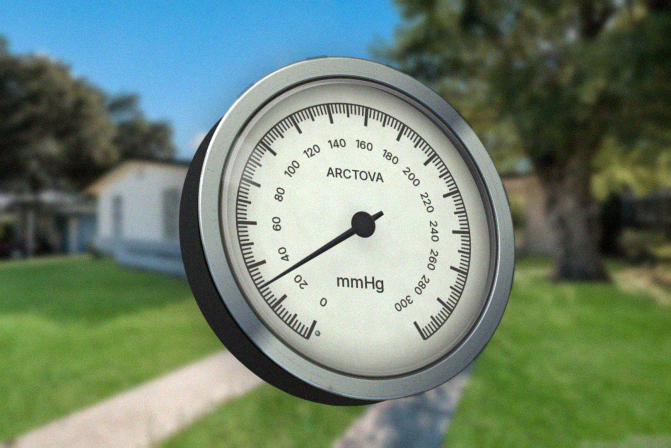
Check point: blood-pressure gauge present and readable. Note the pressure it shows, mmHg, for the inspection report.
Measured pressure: 30 mmHg
